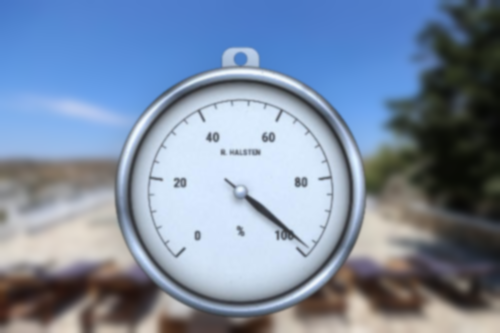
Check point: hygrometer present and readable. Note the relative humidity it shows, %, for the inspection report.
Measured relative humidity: 98 %
